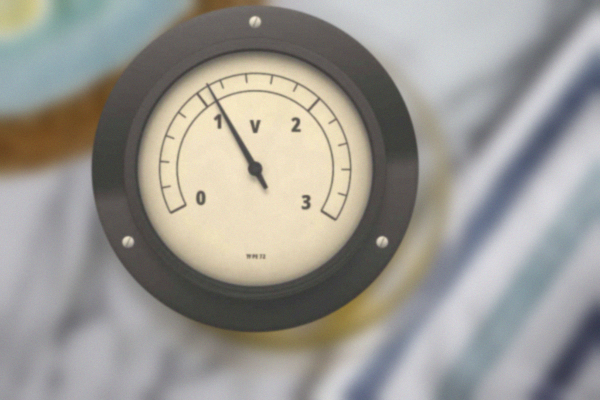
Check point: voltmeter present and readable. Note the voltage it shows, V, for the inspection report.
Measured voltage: 1.1 V
